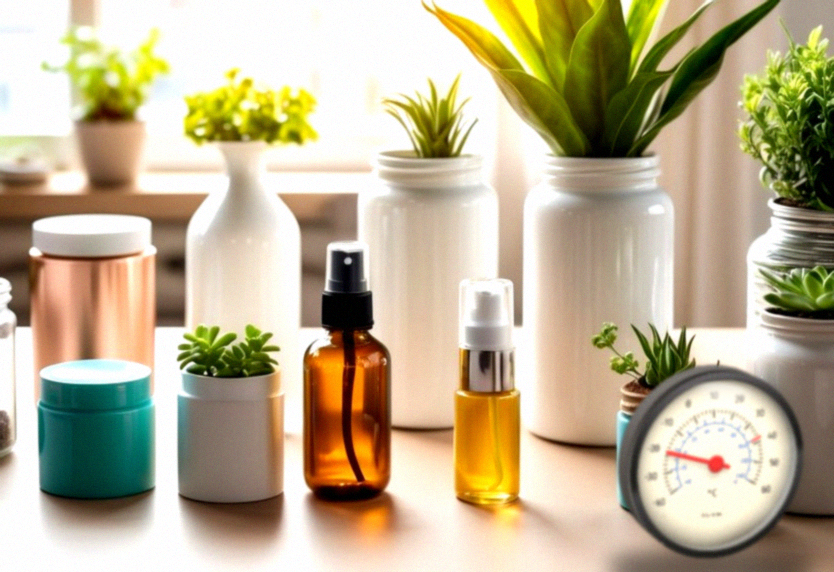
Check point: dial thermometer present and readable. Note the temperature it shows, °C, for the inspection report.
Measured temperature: -20 °C
